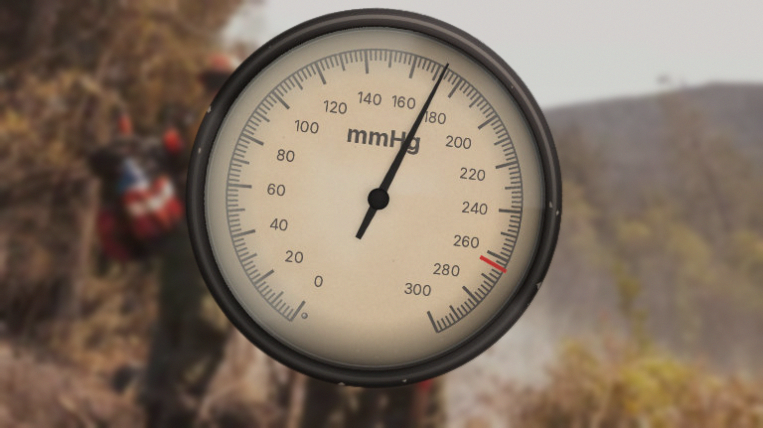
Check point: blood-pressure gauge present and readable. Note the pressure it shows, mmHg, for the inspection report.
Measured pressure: 172 mmHg
